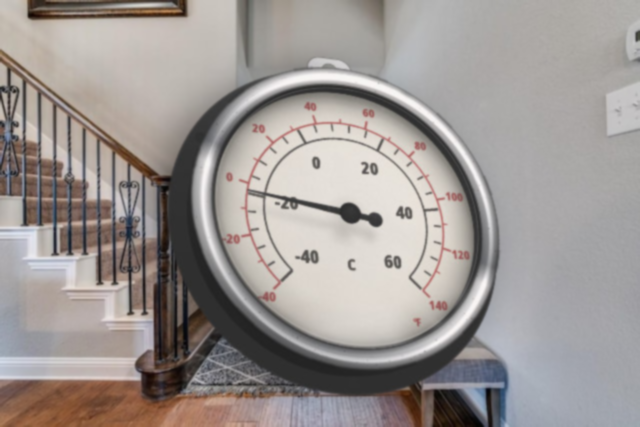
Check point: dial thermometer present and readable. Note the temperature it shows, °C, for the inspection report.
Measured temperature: -20 °C
